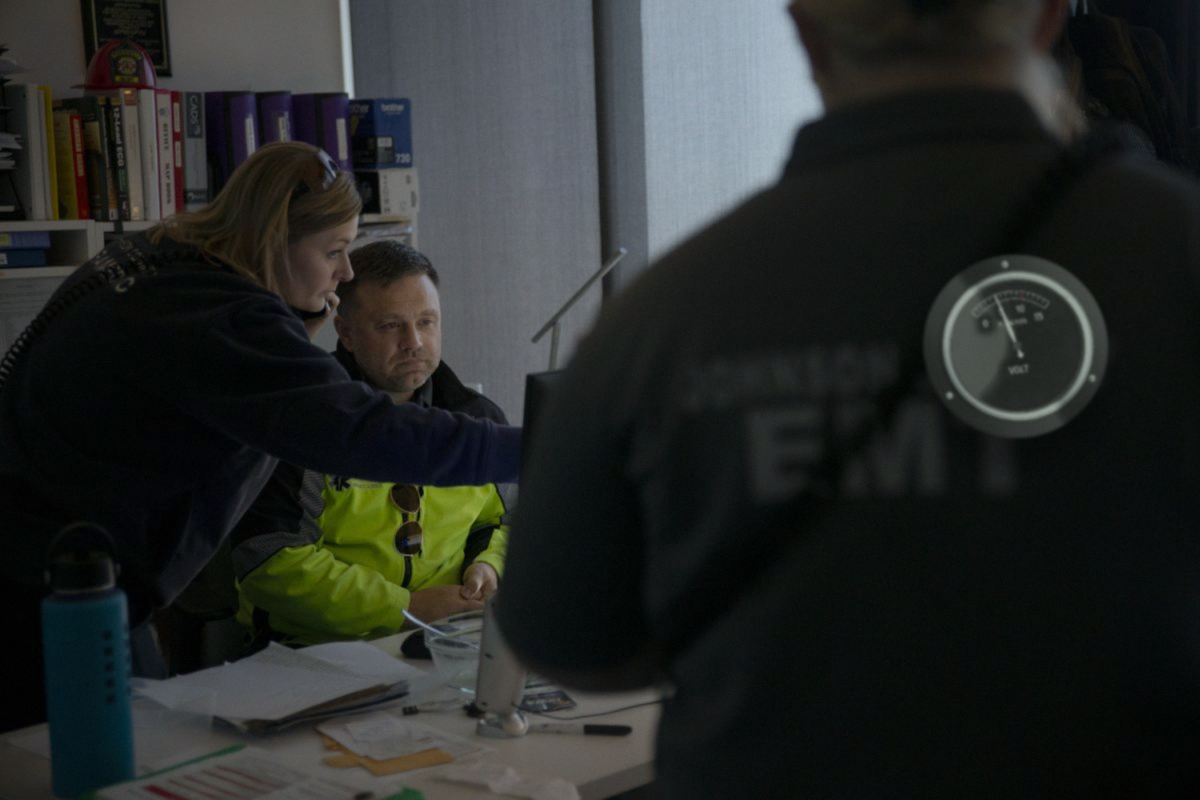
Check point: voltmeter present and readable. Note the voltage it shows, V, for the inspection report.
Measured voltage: 5 V
